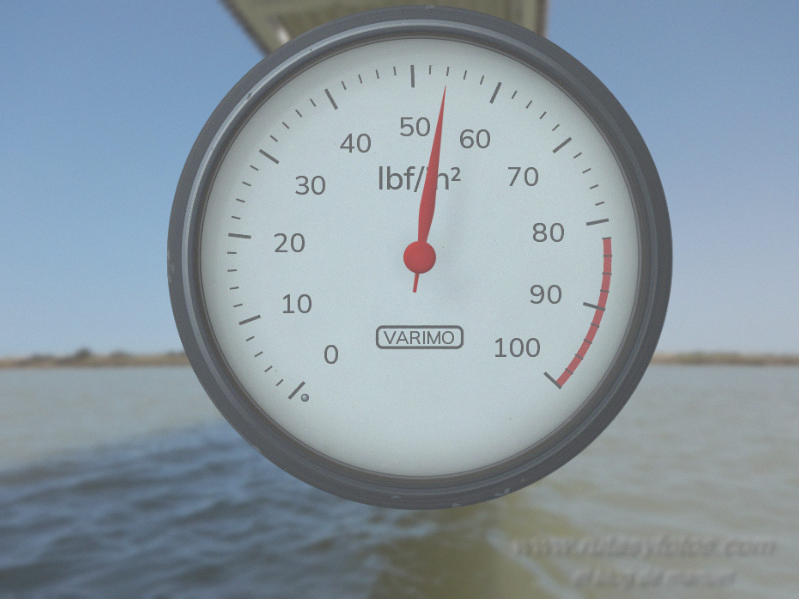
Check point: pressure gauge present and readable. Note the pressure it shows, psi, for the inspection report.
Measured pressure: 54 psi
